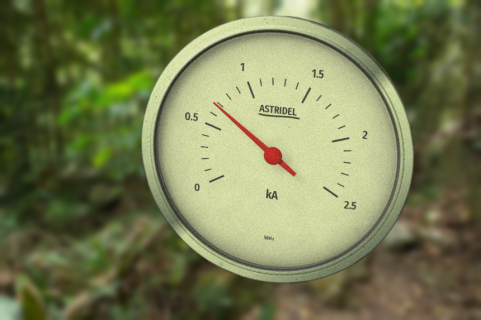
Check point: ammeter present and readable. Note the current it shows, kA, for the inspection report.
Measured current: 0.7 kA
